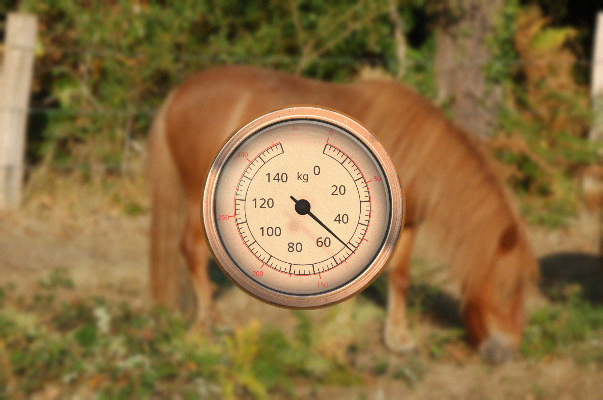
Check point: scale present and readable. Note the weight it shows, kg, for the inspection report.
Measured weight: 52 kg
